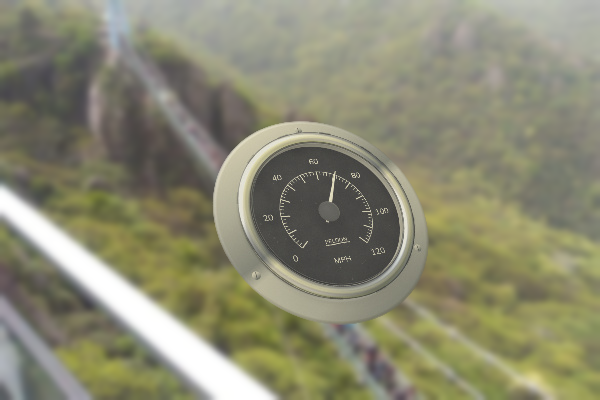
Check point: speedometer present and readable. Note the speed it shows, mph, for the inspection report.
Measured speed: 70 mph
